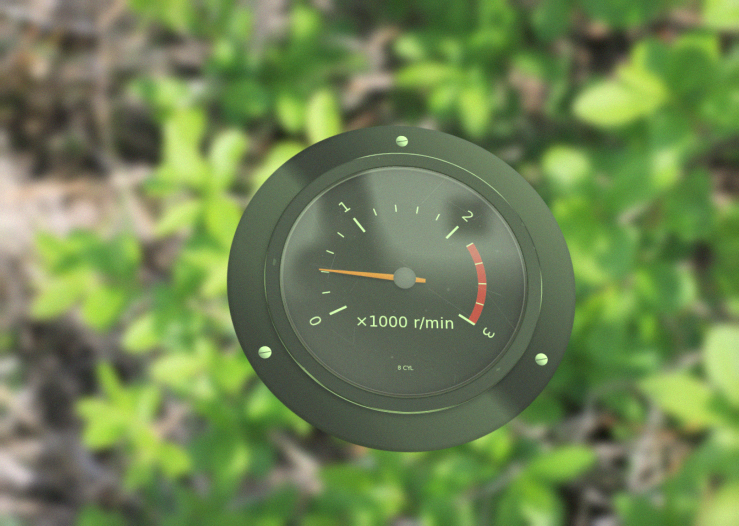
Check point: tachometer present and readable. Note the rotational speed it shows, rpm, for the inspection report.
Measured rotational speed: 400 rpm
